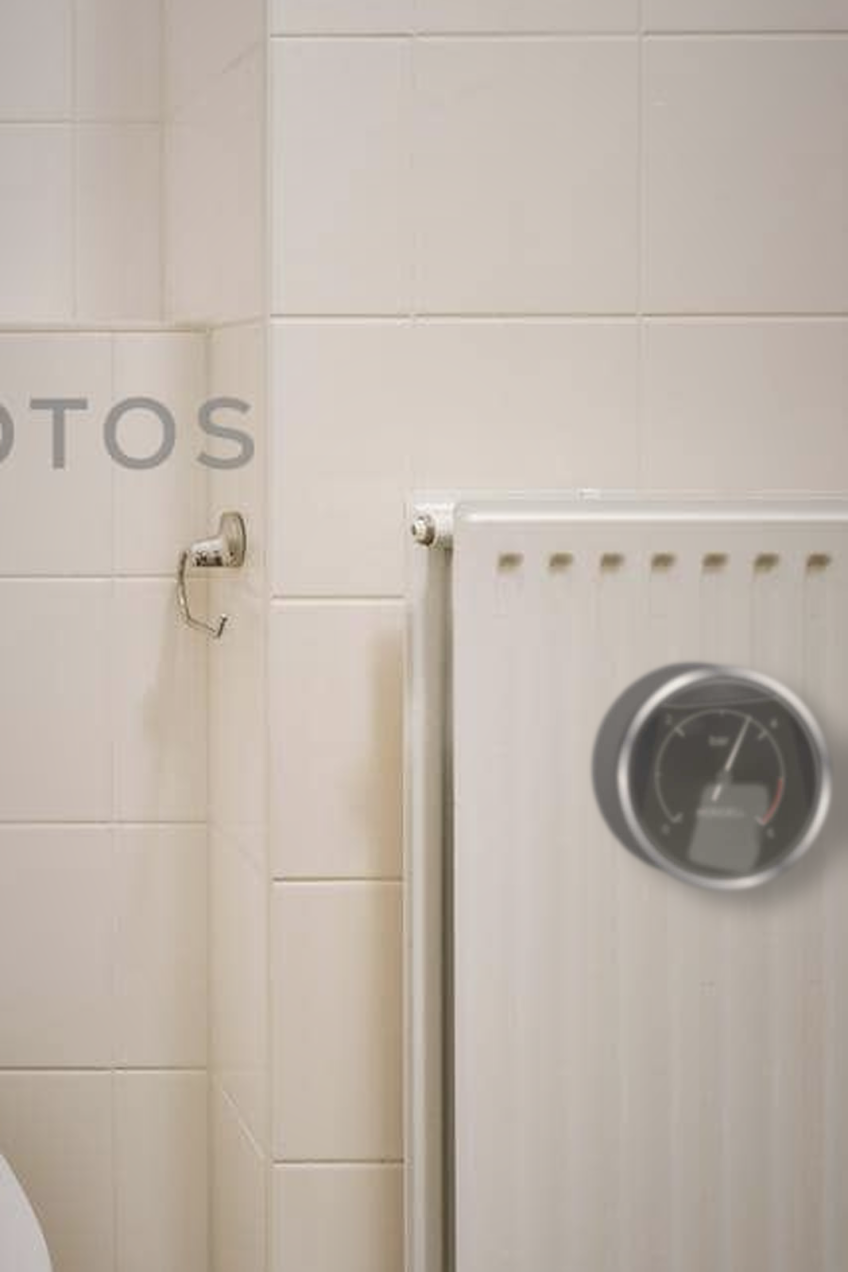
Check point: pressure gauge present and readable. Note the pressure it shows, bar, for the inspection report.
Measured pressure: 3.5 bar
